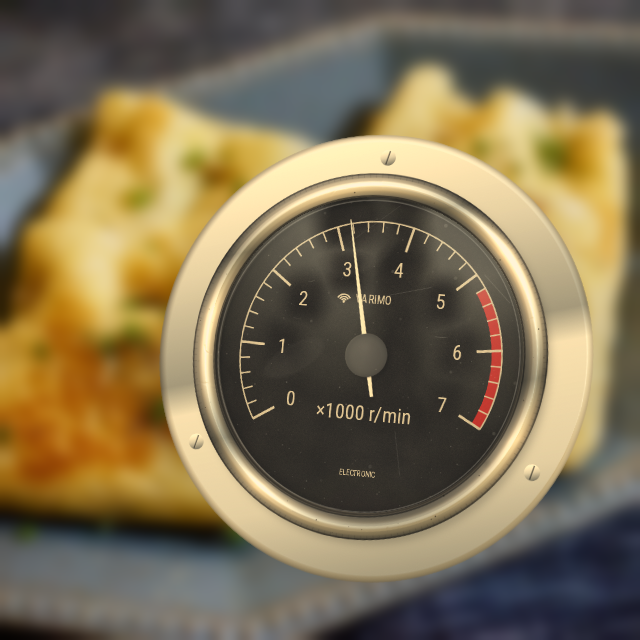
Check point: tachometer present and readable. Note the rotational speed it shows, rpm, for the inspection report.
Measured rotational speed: 3200 rpm
